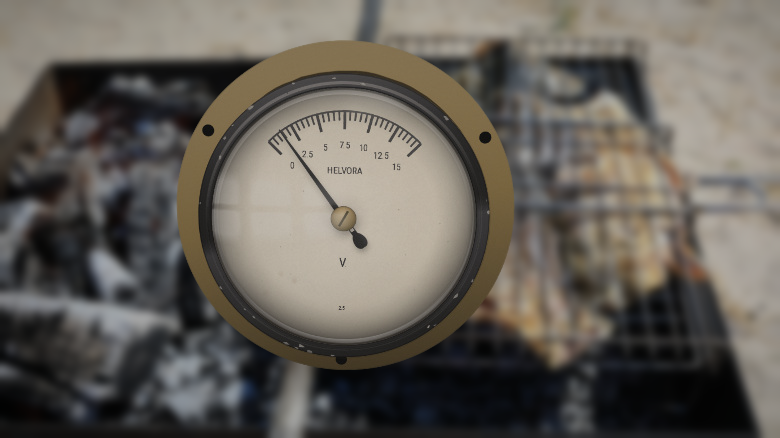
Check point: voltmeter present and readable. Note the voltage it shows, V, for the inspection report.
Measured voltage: 1.5 V
